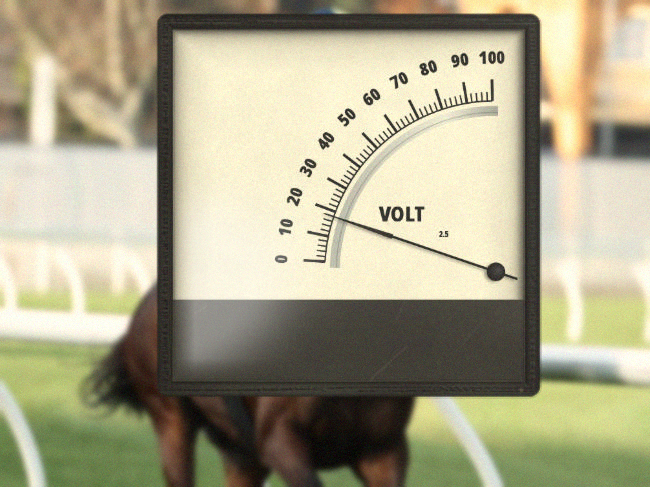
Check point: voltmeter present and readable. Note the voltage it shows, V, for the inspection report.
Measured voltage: 18 V
